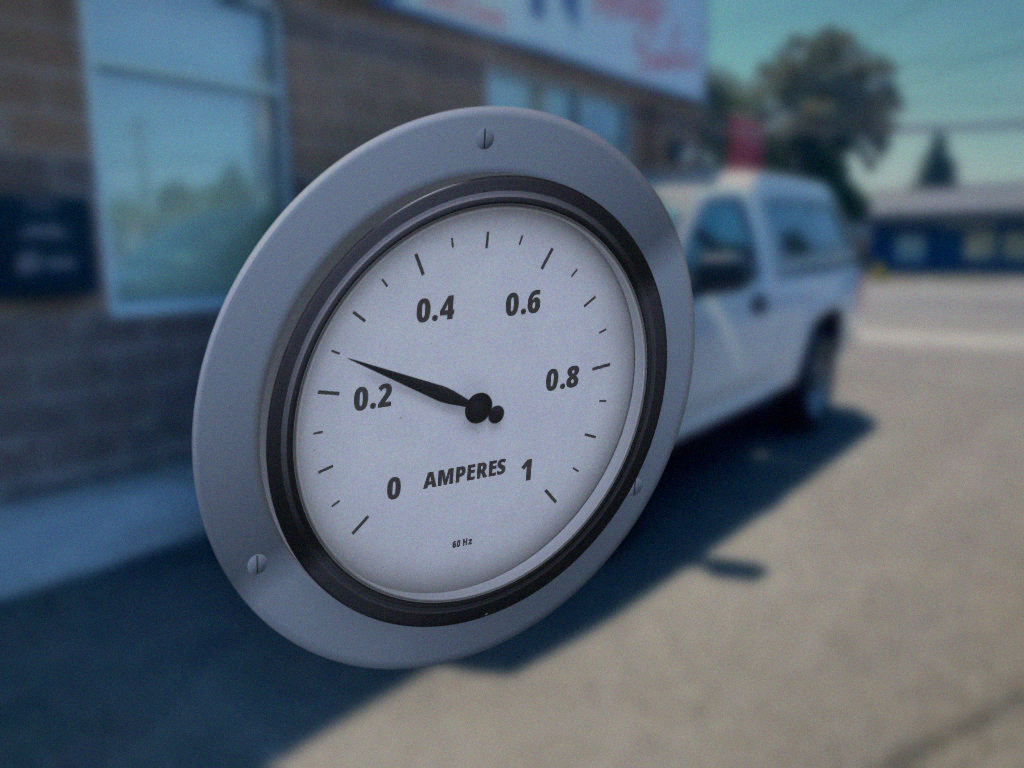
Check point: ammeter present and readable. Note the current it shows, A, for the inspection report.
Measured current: 0.25 A
